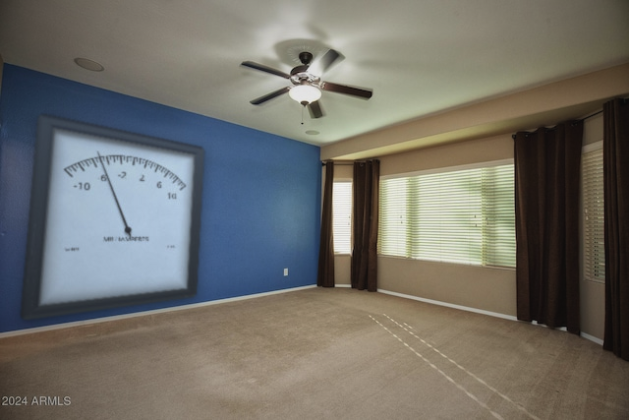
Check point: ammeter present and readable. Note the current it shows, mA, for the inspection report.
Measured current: -5 mA
